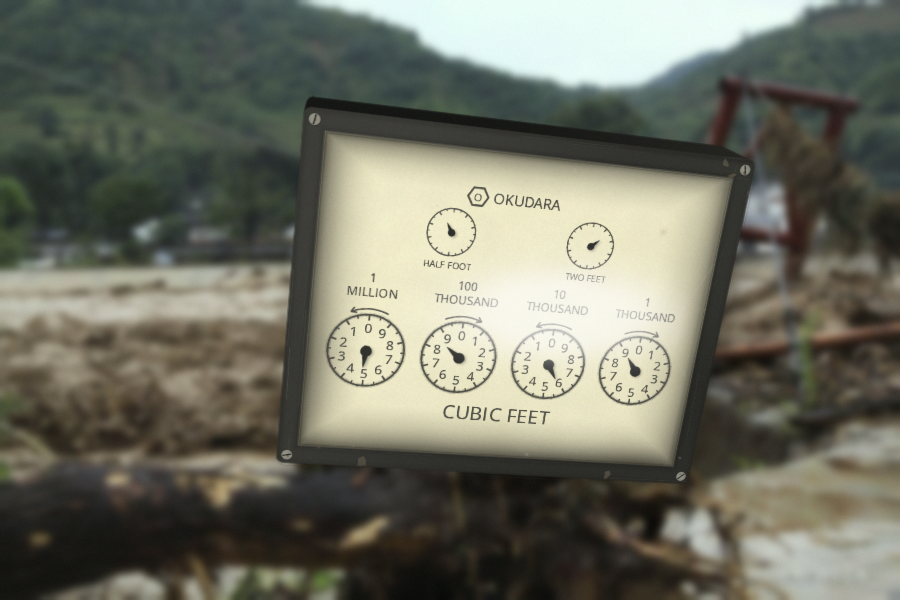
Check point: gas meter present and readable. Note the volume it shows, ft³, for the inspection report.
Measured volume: 485900 ft³
